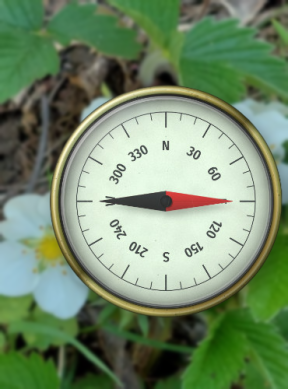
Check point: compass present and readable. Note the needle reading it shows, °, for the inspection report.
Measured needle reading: 90 °
